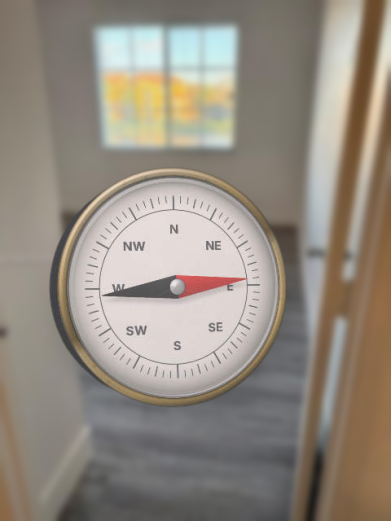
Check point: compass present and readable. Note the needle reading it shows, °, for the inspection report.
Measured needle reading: 85 °
